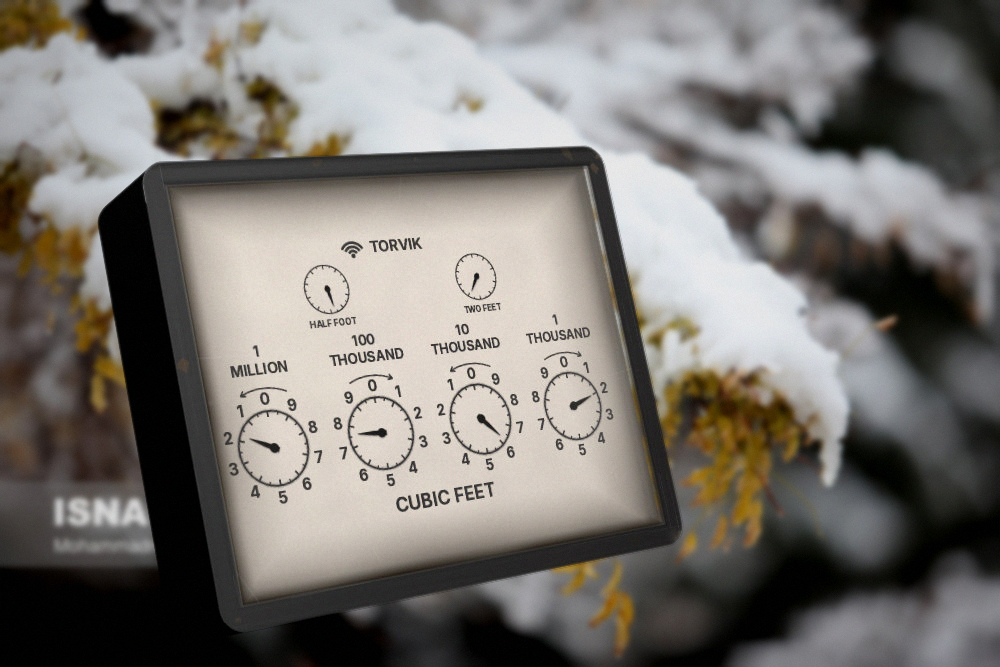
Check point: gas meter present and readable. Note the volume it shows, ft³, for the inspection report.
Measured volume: 176200 ft³
